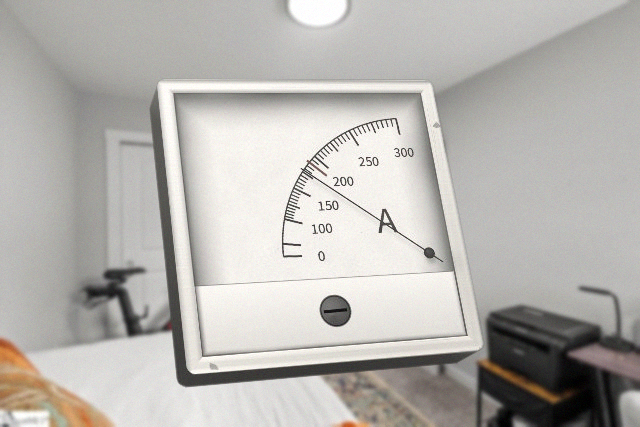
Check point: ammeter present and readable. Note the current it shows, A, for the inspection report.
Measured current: 175 A
